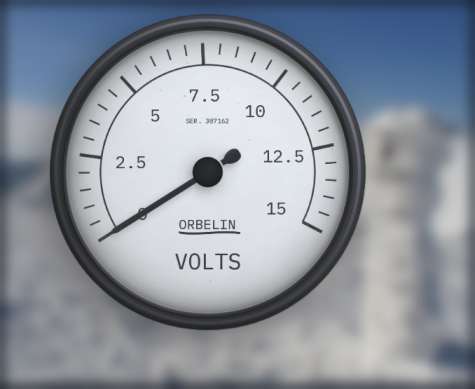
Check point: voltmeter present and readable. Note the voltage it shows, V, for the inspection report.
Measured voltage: 0 V
